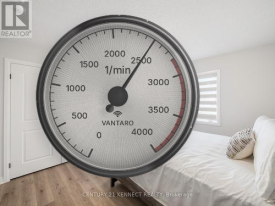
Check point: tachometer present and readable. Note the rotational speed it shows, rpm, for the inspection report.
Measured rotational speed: 2500 rpm
